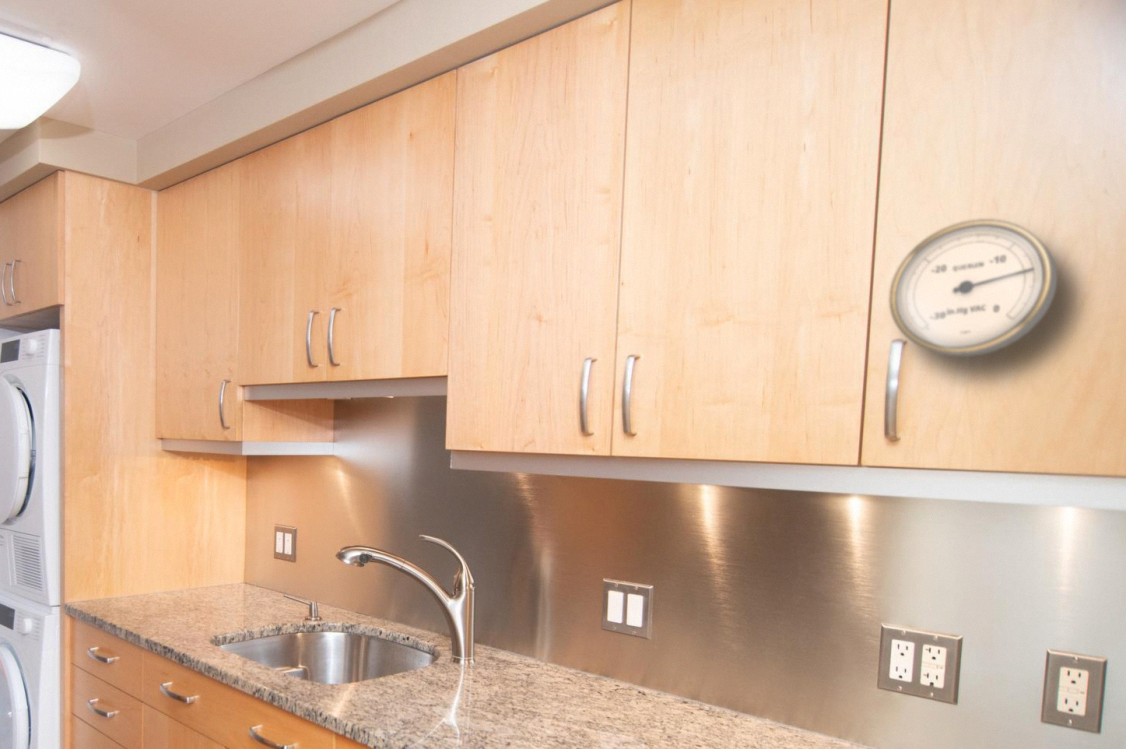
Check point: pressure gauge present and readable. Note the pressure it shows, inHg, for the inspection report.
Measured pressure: -6 inHg
